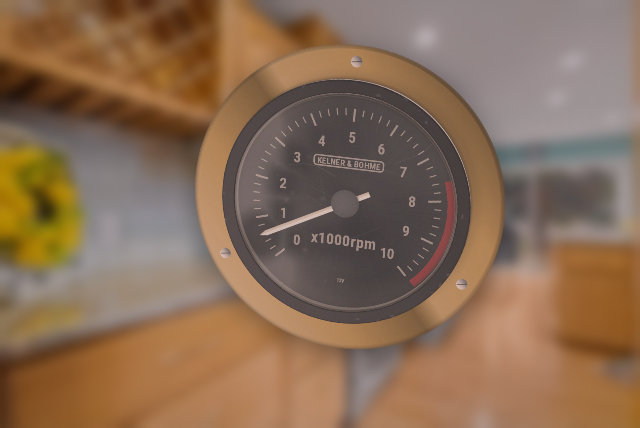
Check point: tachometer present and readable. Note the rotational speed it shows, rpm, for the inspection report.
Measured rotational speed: 600 rpm
